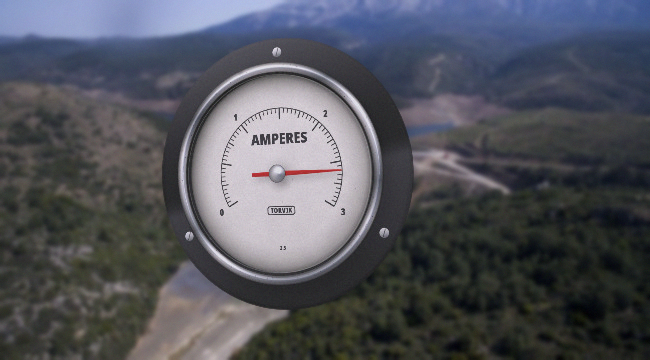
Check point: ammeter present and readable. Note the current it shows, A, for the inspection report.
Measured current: 2.6 A
